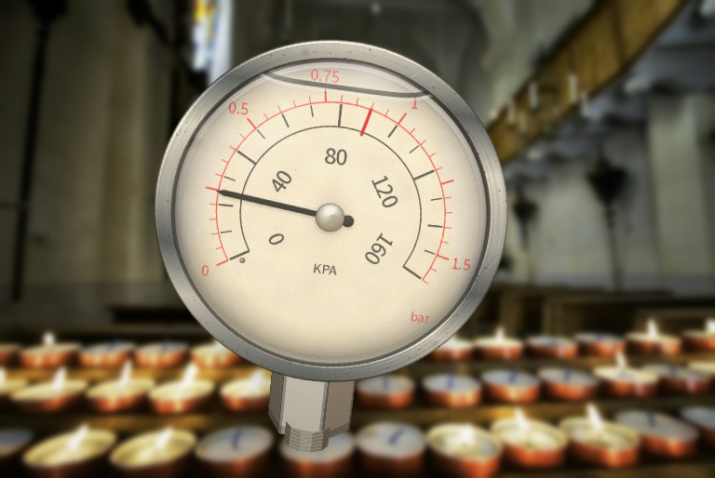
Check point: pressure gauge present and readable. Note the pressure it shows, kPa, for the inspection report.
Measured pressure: 25 kPa
